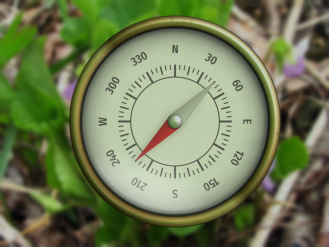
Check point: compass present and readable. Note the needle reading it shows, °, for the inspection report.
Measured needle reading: 225 °
